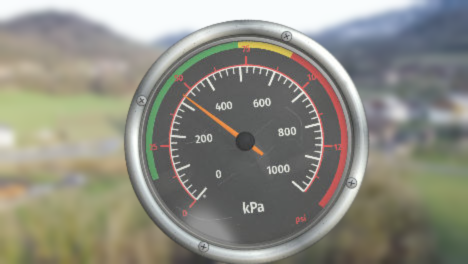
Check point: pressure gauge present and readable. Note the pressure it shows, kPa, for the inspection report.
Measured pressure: 320 kPa
